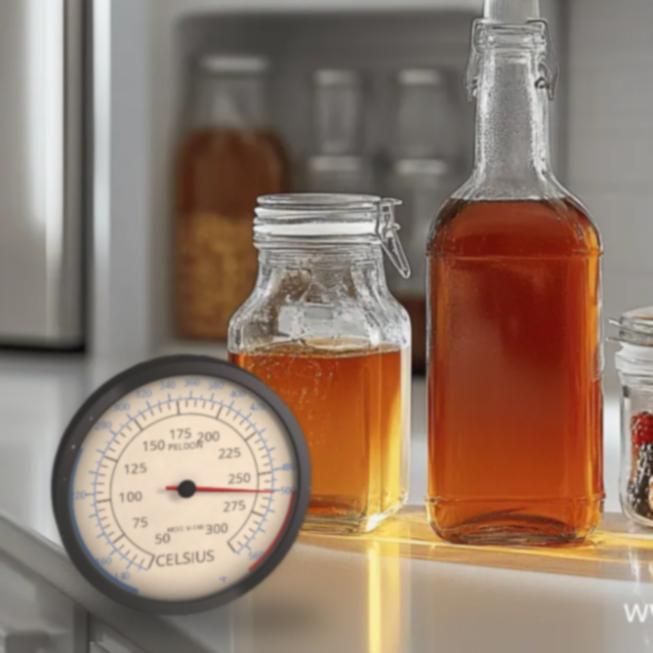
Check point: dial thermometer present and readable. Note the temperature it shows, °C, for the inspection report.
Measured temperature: 260 °C
